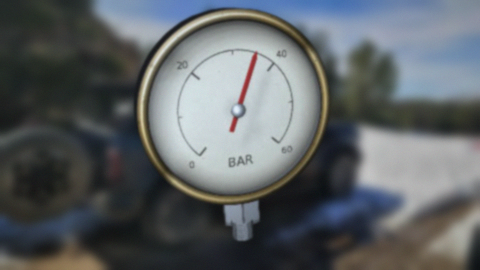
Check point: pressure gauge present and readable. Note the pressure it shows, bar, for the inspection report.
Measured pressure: 35 bar
